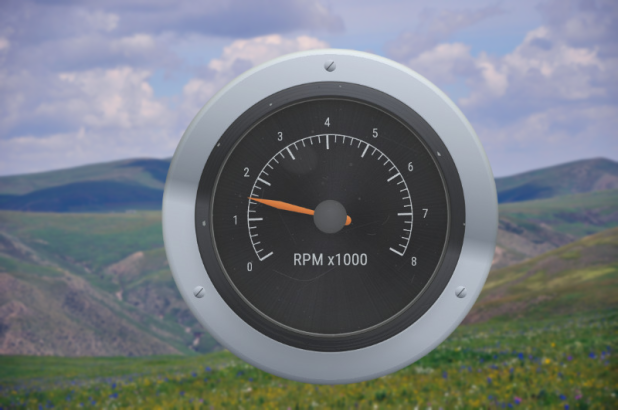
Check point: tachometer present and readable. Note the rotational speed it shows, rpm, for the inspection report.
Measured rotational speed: 1500 rpm
